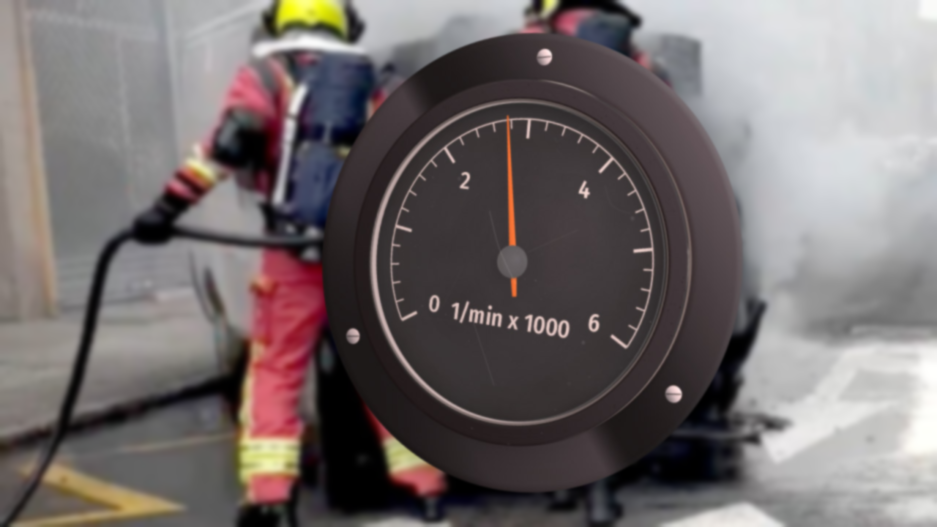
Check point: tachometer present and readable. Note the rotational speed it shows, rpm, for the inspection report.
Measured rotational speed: 2800 rpm
